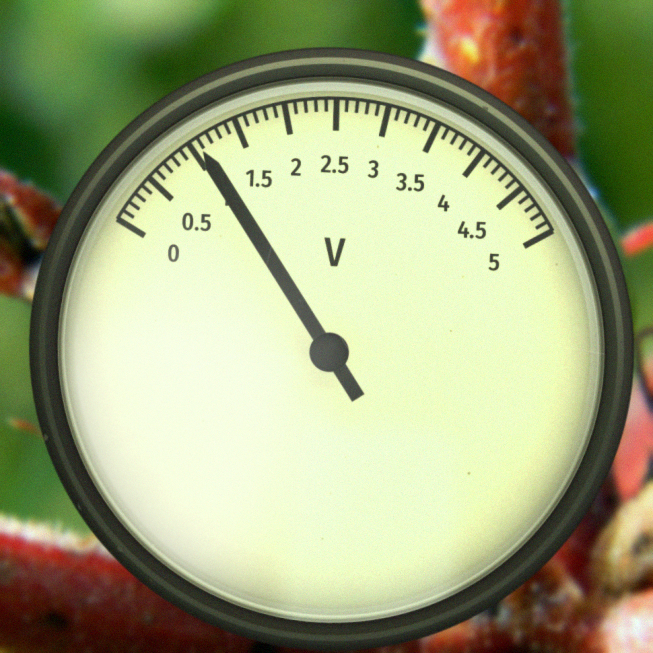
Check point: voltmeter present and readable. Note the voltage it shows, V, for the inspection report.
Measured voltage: 1.1 V
